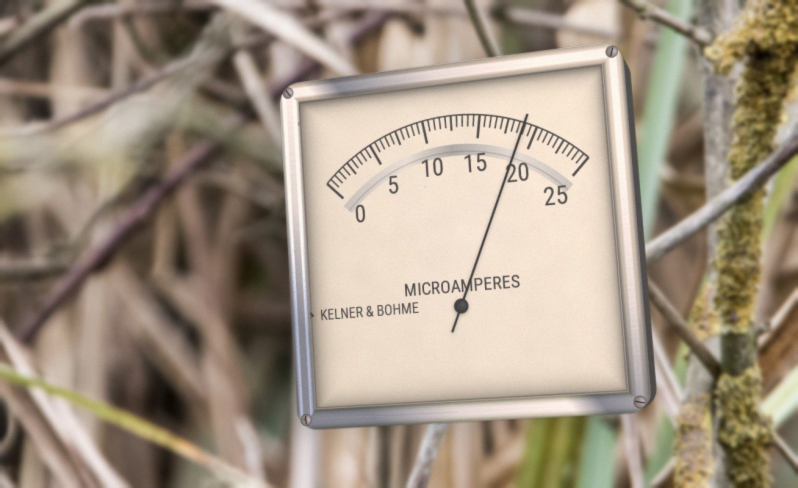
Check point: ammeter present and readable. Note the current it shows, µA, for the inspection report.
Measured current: 19 µA
